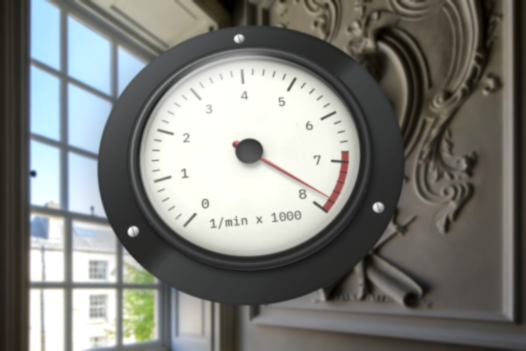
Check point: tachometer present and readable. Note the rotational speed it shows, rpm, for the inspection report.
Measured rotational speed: 7800 rpm
